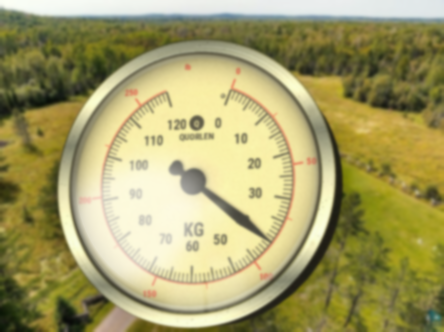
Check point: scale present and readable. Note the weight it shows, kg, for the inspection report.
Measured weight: 40 kg
